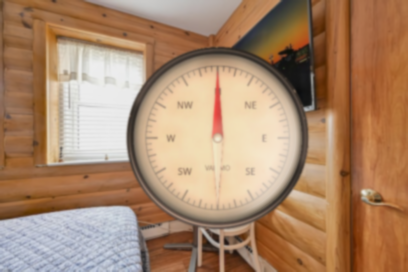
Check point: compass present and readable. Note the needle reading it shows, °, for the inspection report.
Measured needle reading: 0 °
